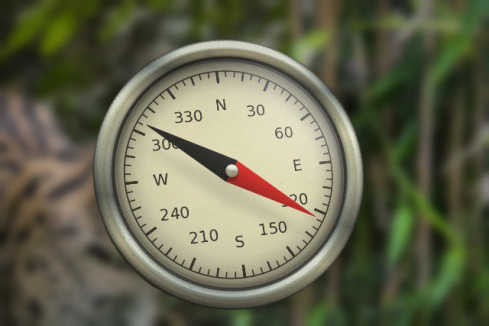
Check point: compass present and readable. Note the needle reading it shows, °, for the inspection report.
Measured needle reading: 125 °
